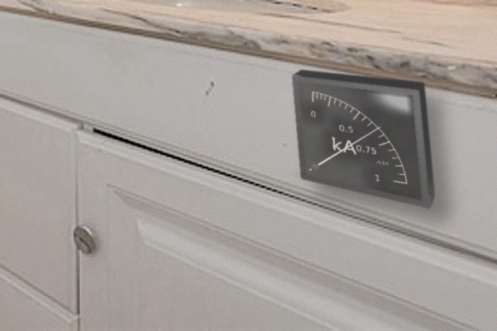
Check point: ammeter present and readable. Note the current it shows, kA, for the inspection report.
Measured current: 0.65 kA
